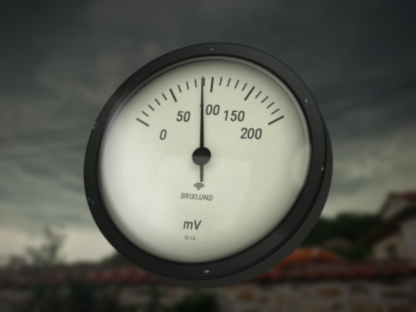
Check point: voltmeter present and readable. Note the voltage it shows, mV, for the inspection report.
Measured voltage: 90 mV
